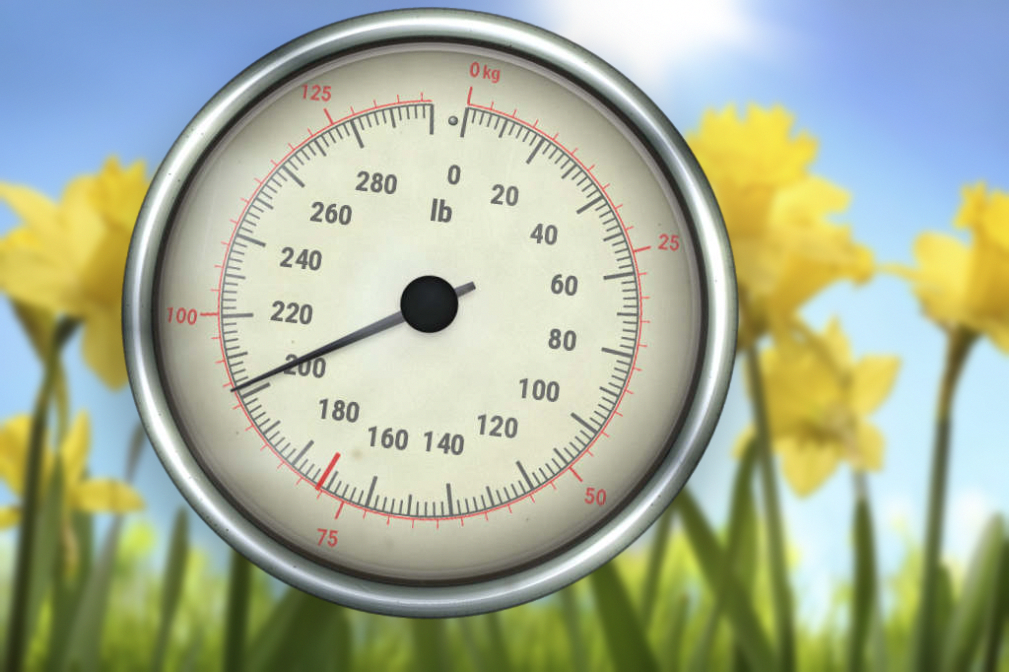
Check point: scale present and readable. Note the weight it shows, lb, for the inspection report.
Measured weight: 202 lb
